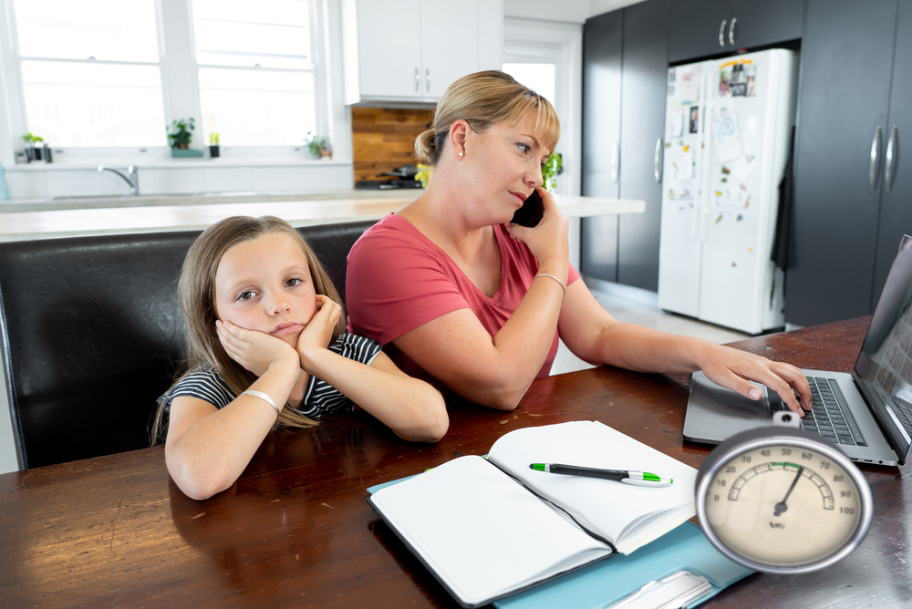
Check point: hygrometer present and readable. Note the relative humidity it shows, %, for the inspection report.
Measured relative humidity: 60 %
